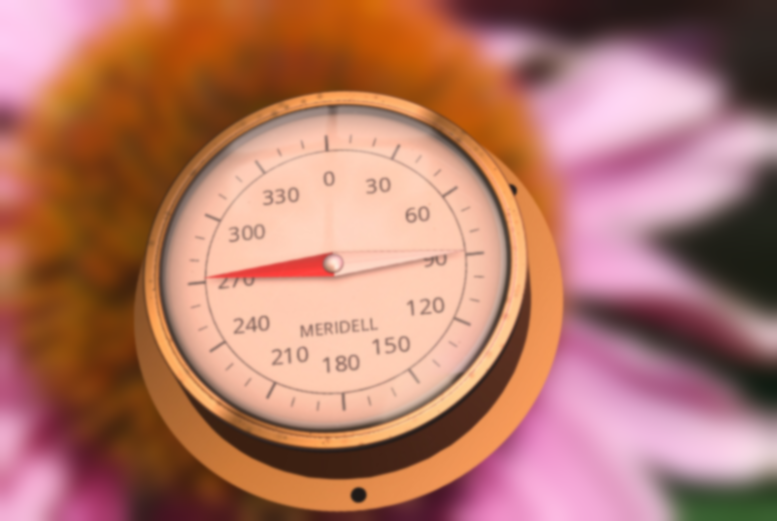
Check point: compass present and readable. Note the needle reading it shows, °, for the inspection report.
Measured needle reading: 270 °
